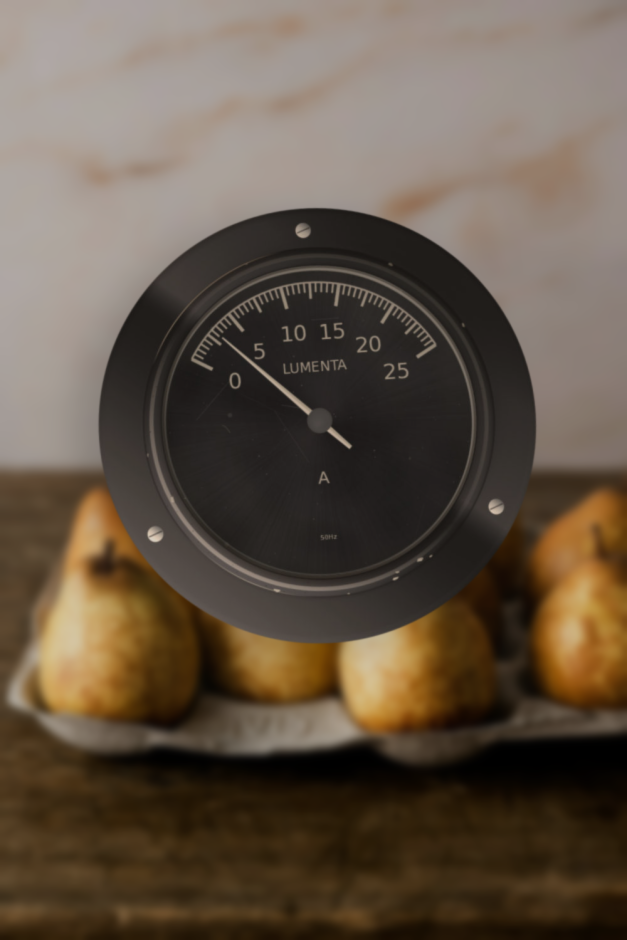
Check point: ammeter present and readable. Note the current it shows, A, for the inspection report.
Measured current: 3 A
